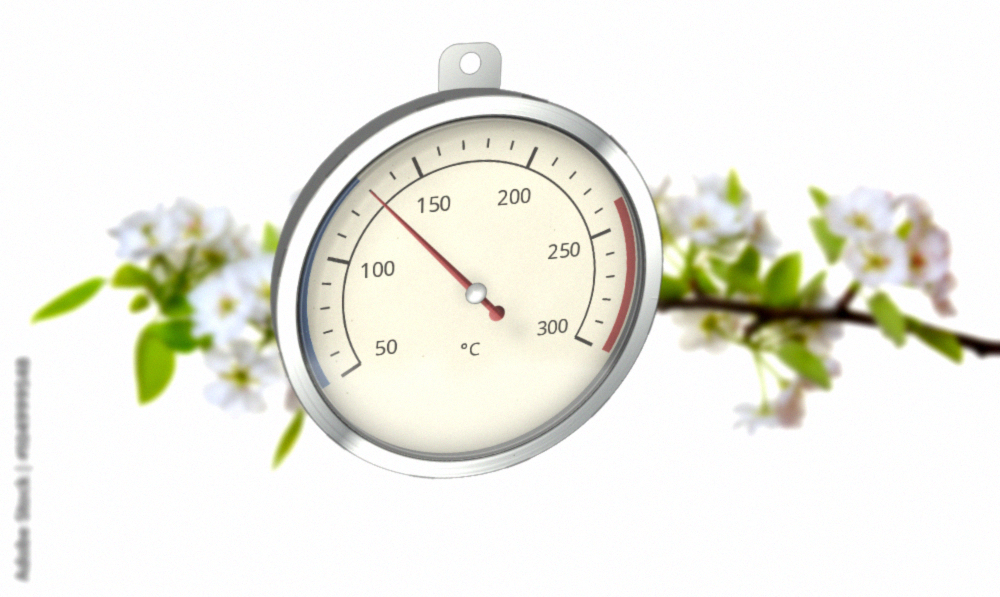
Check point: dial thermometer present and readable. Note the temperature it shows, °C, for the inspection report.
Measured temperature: 130 °C
